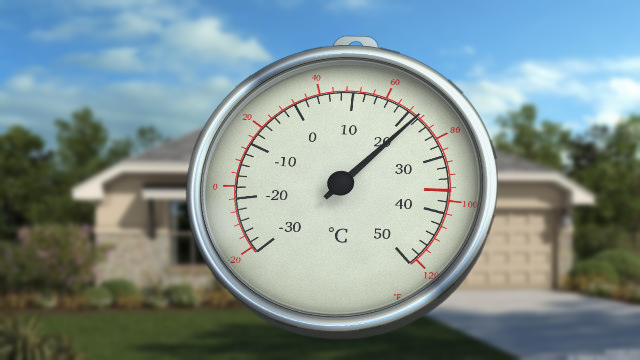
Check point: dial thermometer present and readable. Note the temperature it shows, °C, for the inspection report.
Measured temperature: 22 °C
